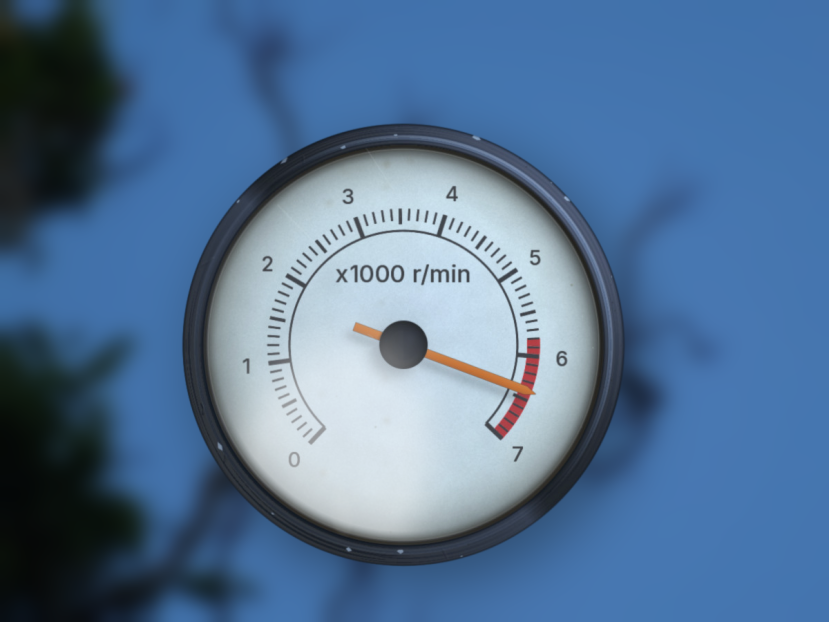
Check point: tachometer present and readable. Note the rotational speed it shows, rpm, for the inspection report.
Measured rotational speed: 6400 rpm
